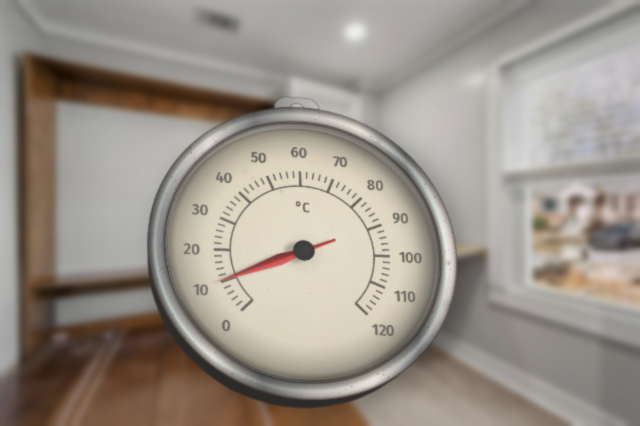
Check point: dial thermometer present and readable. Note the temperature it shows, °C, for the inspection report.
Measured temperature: 10 °C
